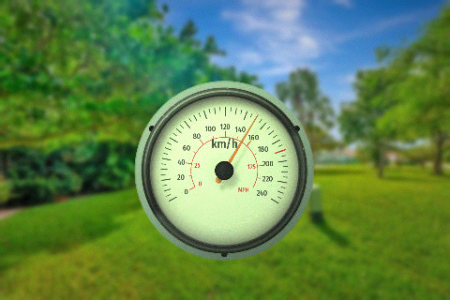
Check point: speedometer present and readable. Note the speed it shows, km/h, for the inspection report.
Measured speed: 150 km/h
